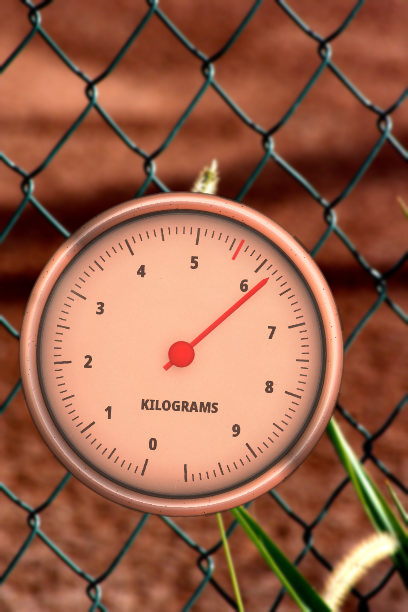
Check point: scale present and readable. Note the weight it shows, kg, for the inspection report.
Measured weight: 6.2 kg
